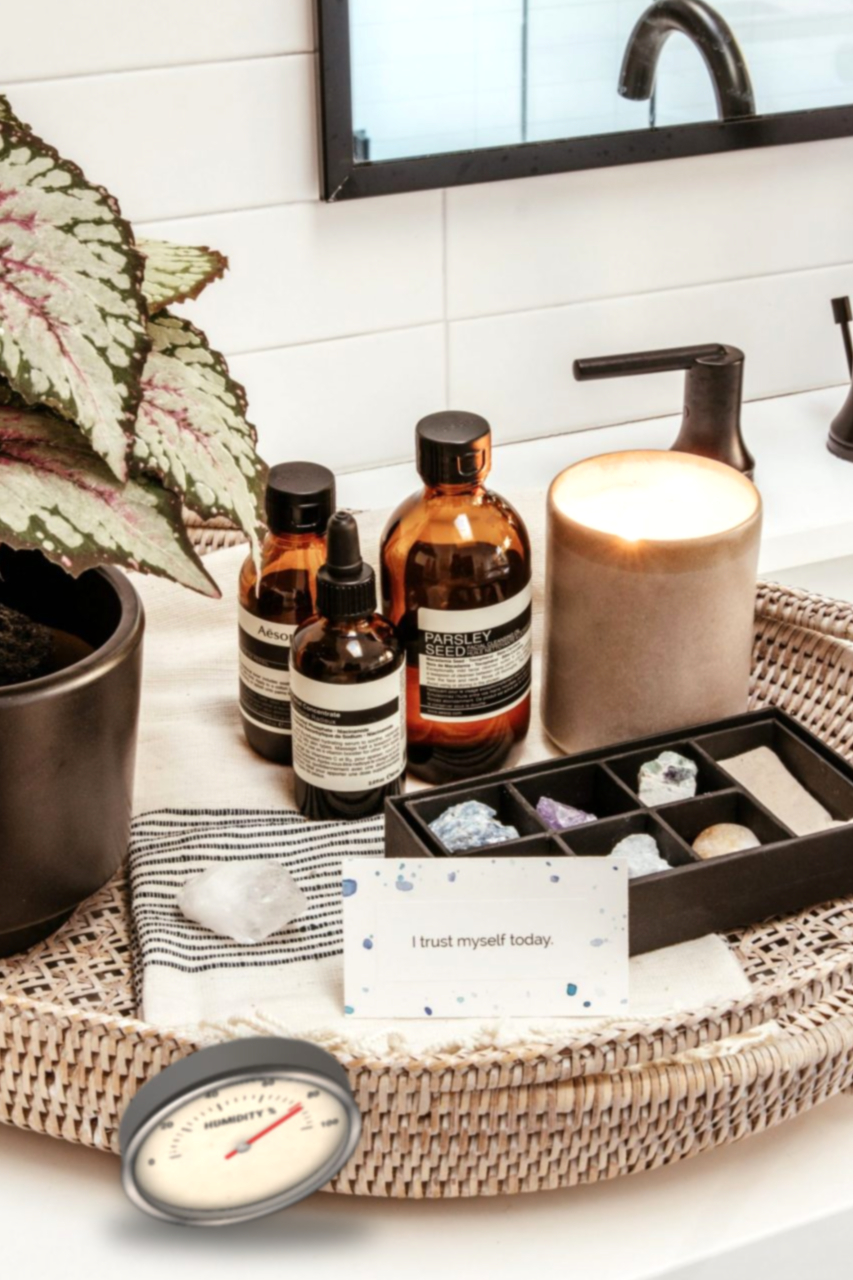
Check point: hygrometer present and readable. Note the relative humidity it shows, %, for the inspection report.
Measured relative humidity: 80 %
